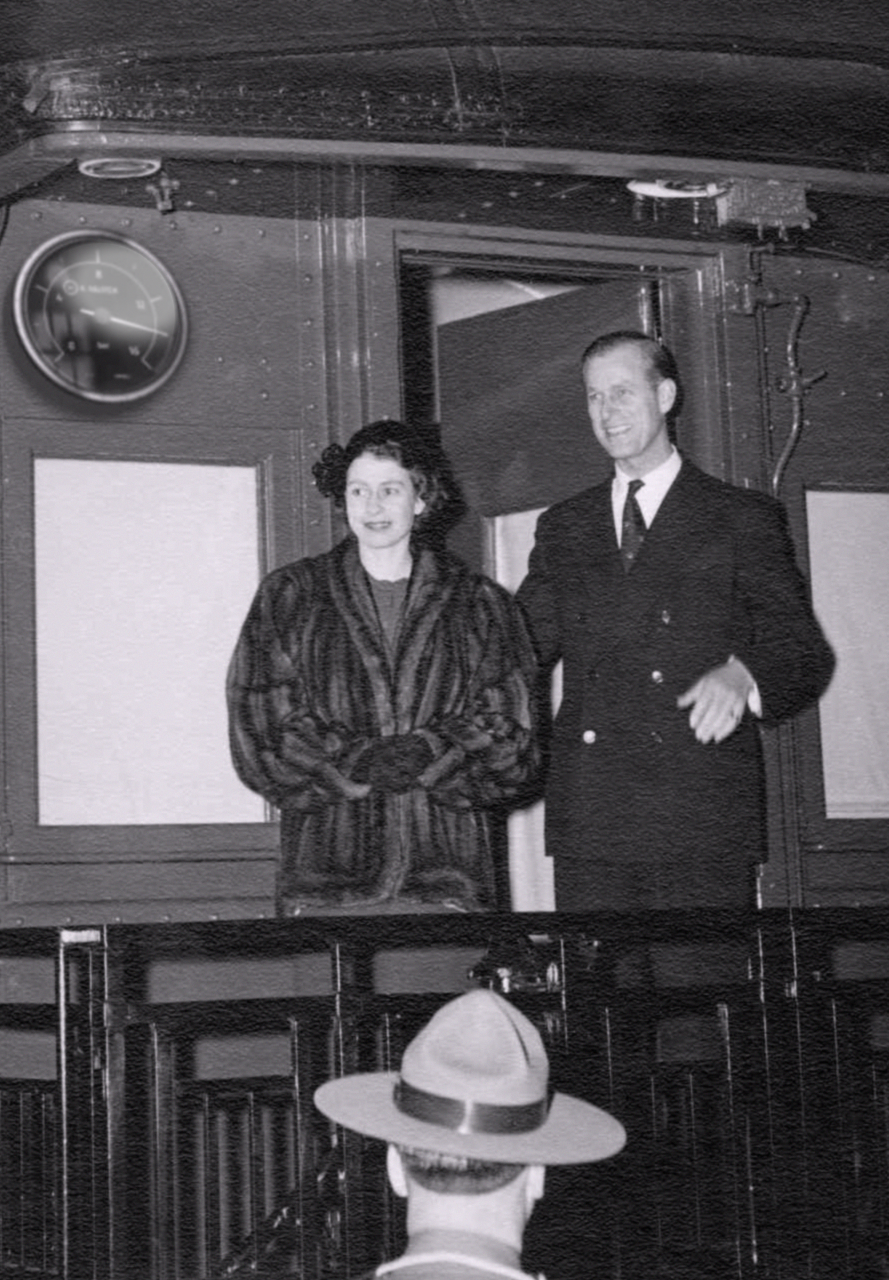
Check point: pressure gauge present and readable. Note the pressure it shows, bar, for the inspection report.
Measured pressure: 14 bar
